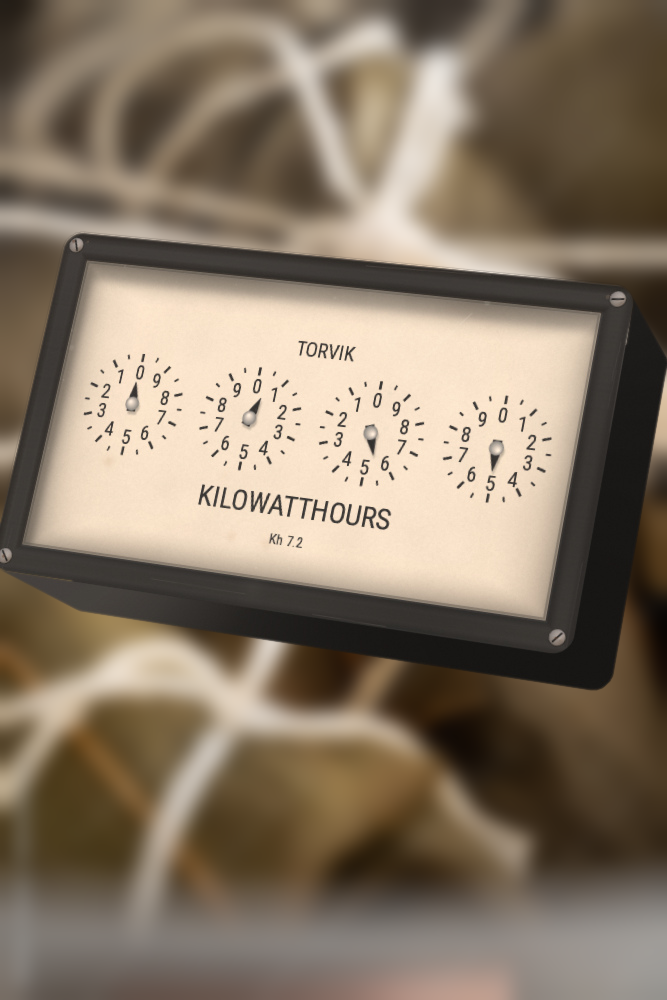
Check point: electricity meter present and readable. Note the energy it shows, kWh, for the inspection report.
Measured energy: 55 kWh
